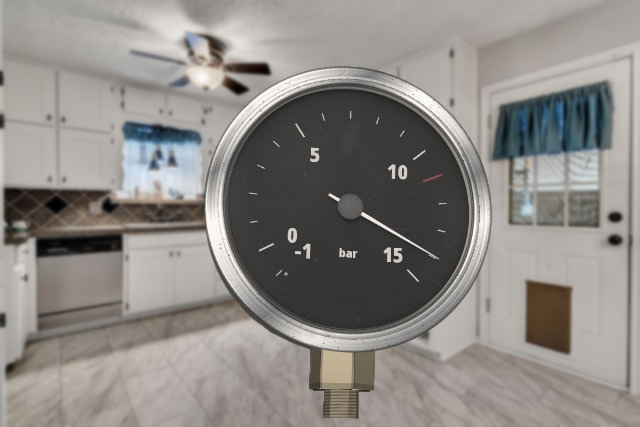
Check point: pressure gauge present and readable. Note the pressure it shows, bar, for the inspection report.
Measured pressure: 14 bar
